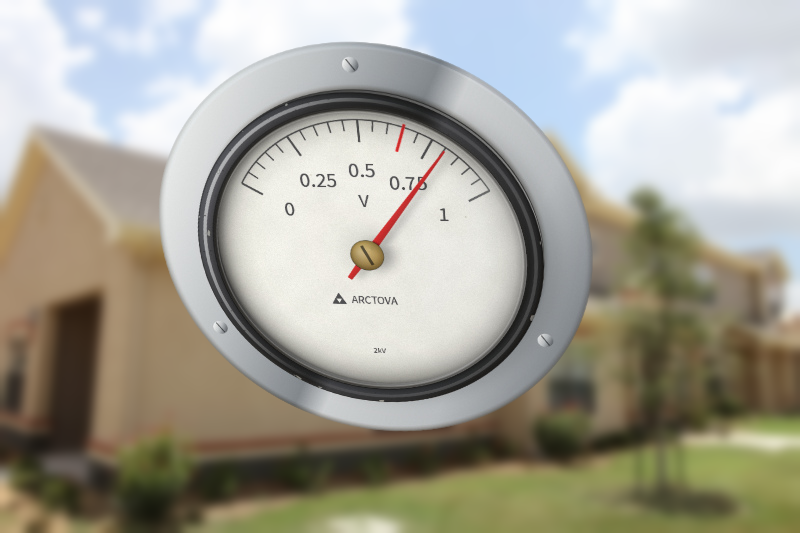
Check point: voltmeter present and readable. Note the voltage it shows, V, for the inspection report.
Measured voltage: 0.8 V
